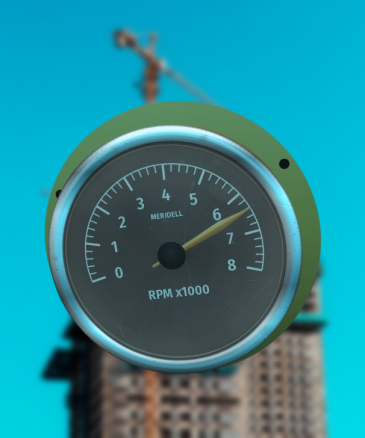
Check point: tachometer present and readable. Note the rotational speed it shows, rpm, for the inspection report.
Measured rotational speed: 6400 rpm
